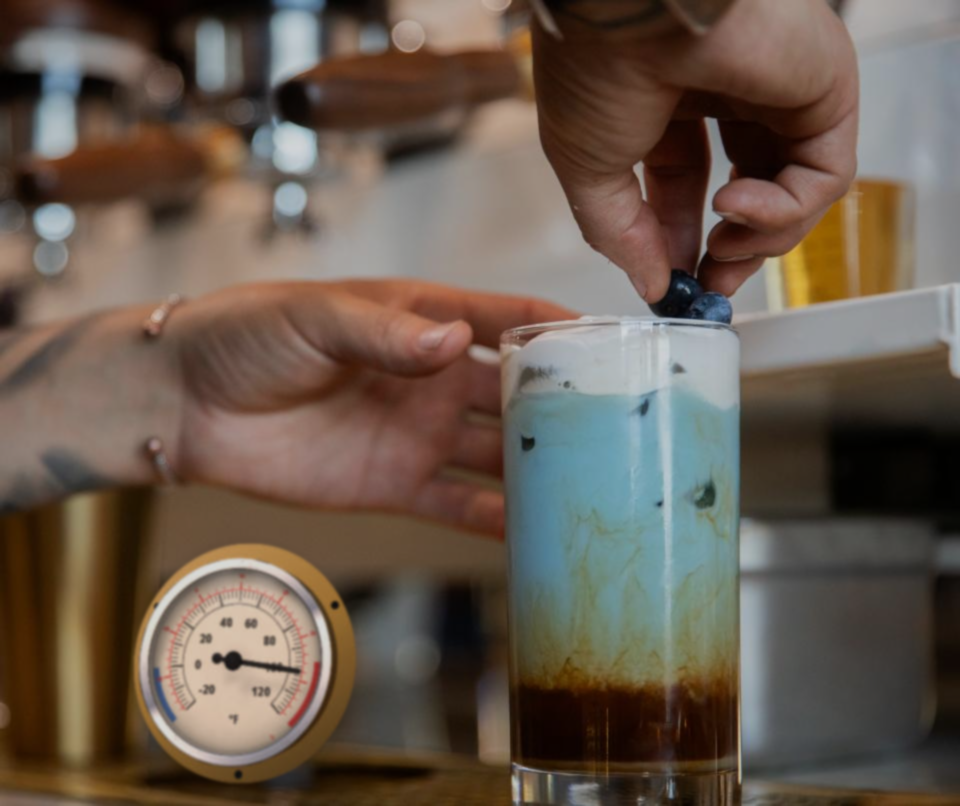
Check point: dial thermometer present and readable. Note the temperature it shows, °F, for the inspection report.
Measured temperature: 100 °F
